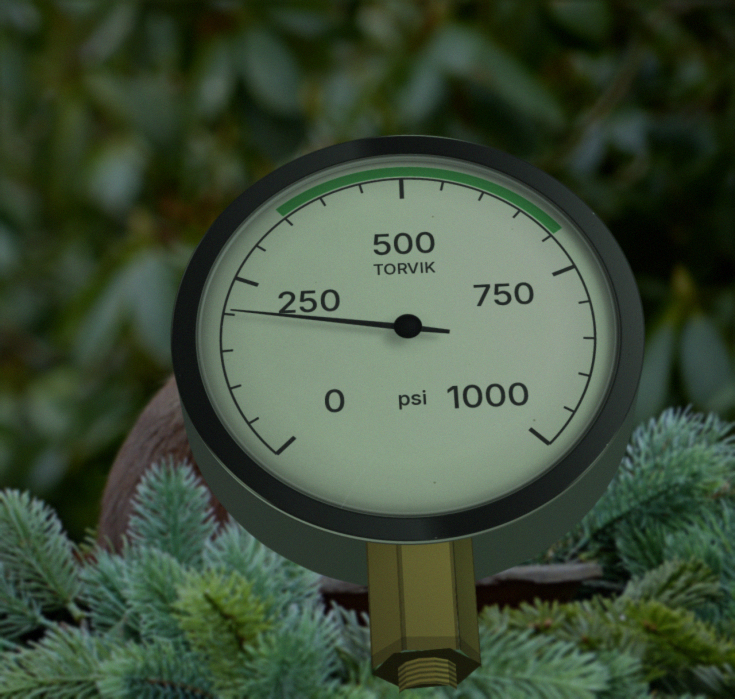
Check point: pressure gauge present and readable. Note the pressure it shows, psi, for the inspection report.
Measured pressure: 200 psi
